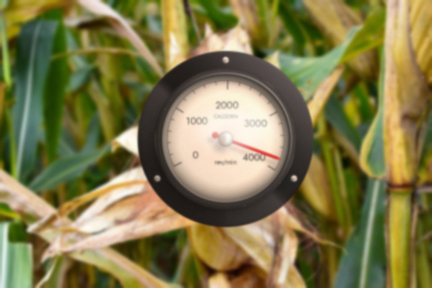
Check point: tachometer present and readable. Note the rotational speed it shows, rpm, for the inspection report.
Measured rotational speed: 3800 rpm
